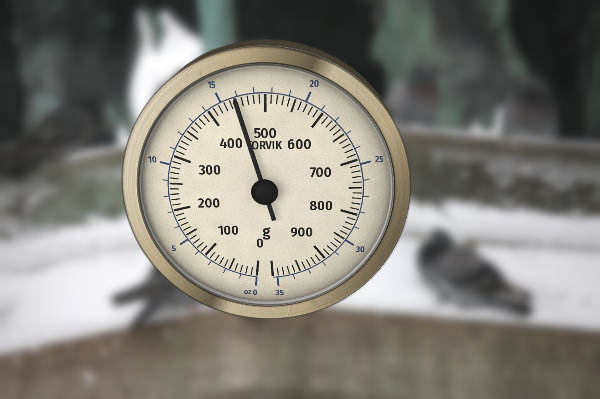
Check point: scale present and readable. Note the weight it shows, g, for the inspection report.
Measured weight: 450 g
